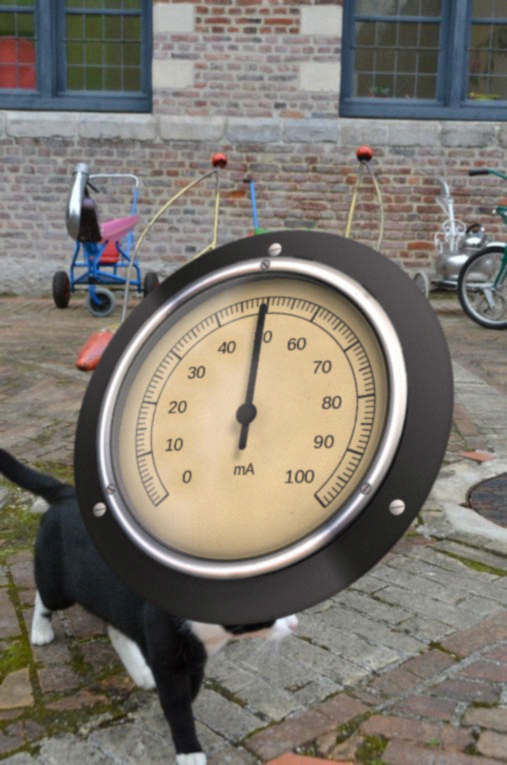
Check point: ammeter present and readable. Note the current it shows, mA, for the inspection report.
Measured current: 50 mA
